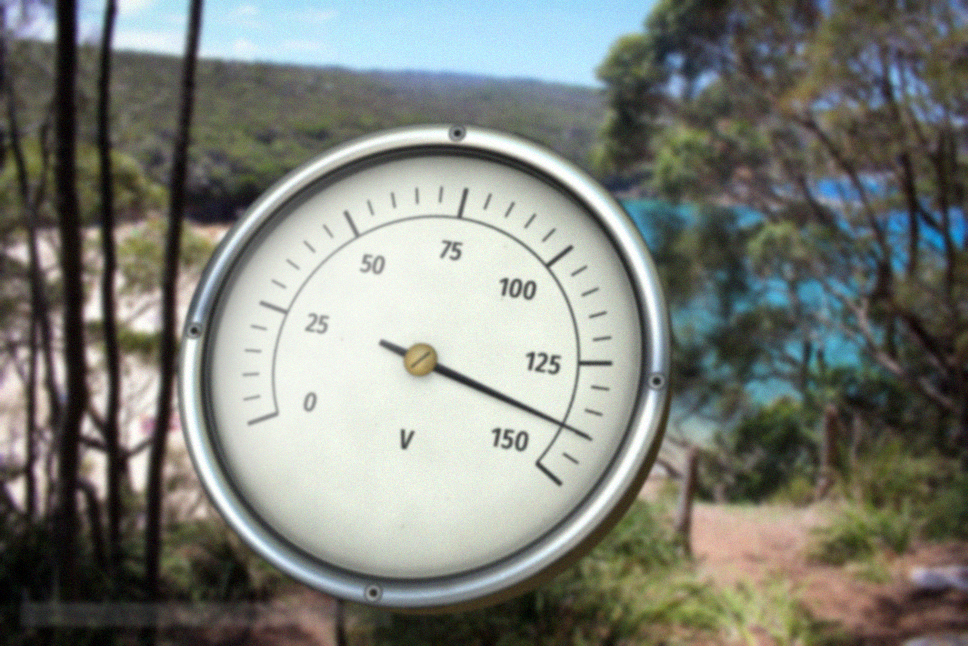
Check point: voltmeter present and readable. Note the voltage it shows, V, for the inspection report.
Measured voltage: 140 V
